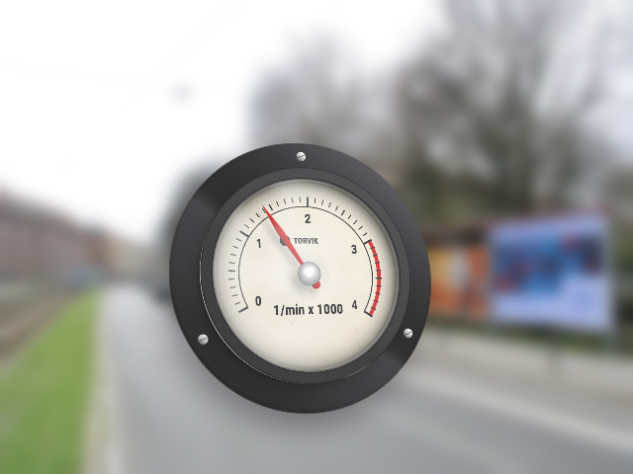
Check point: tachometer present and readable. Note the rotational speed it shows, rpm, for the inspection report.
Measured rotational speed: 1400 rpm
